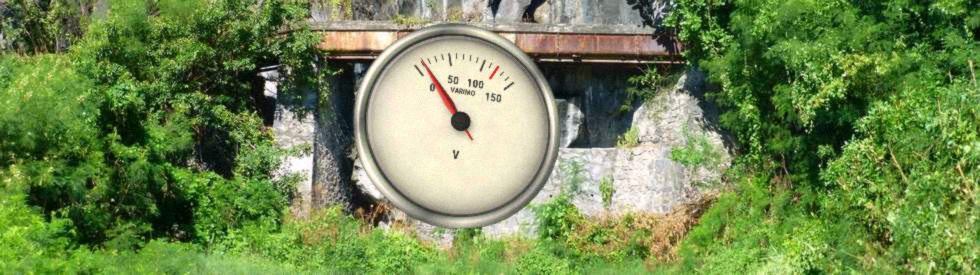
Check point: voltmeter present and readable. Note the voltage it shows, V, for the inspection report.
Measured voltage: 10 V
